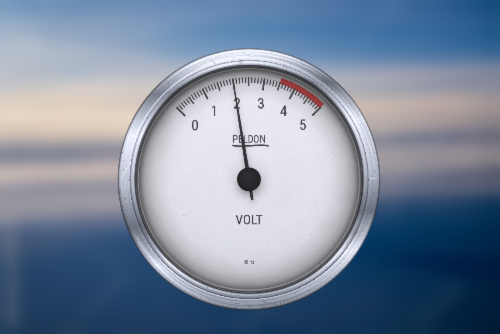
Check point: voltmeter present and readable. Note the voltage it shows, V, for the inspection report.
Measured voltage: 2 V
